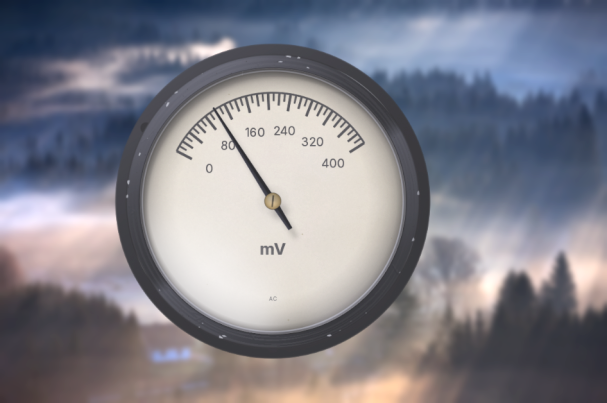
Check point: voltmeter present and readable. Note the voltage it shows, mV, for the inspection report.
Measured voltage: 100 mV
